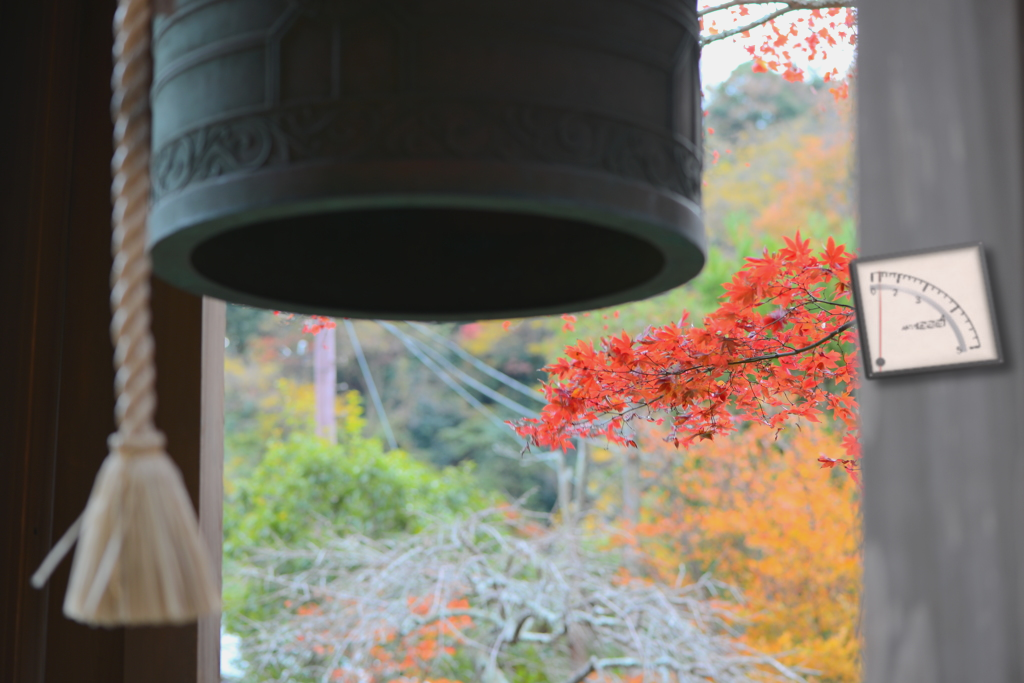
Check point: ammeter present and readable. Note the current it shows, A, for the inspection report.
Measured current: 1 A
